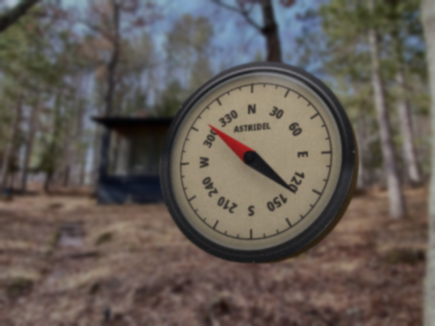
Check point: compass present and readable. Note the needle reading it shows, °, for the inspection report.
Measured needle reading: 310 °
